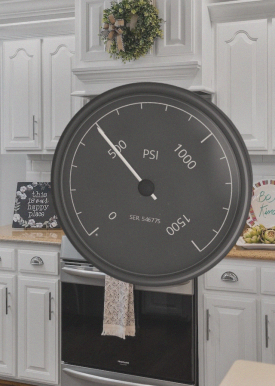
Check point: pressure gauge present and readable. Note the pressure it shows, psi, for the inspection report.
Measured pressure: 500 psi
